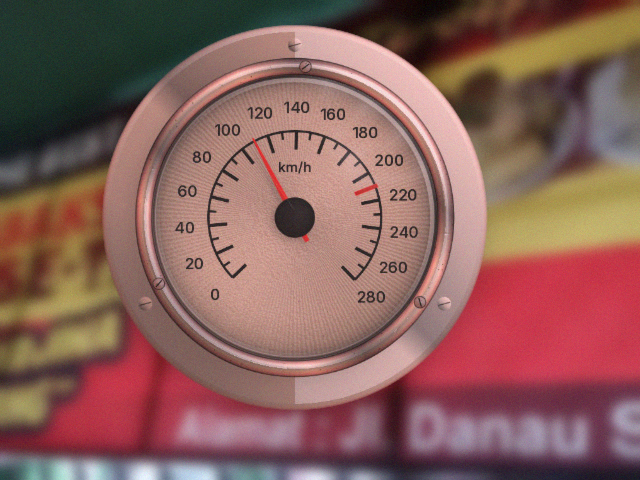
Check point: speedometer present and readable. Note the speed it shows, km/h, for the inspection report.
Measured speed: 110 km/h
